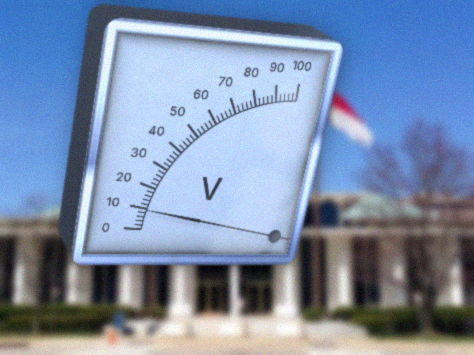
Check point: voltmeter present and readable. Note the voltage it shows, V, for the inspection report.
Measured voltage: 10 V
